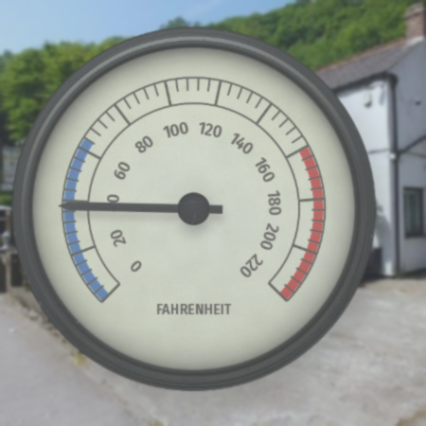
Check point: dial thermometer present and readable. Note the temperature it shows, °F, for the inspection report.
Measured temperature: 38 °F
